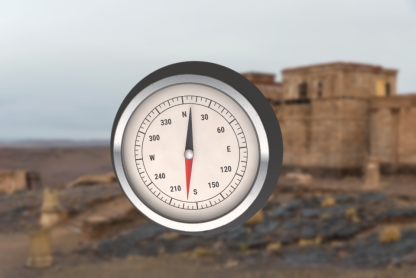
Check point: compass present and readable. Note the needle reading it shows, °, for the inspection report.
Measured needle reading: 190 °
